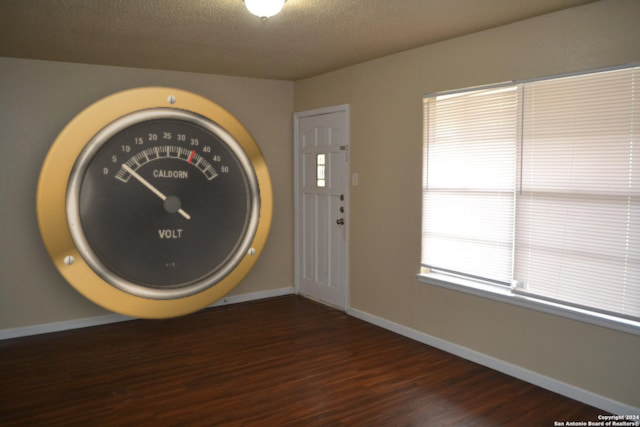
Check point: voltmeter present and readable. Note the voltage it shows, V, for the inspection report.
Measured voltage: 5 V
